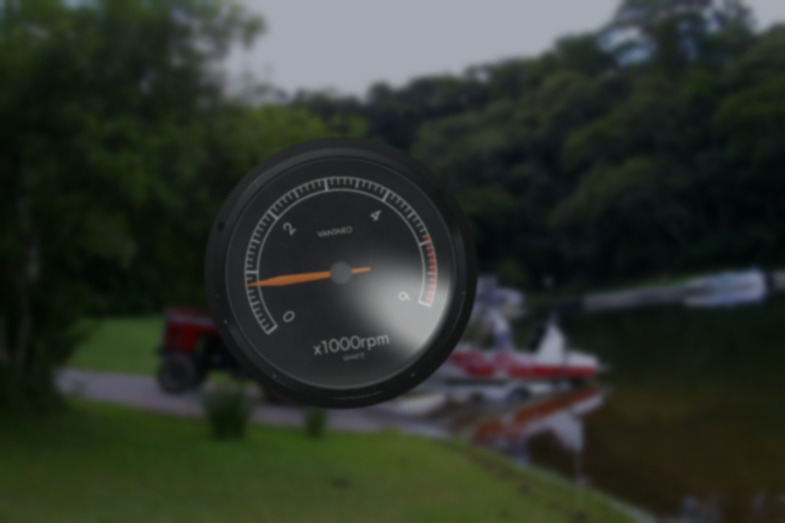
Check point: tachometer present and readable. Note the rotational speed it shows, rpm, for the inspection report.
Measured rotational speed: 800 rpm
